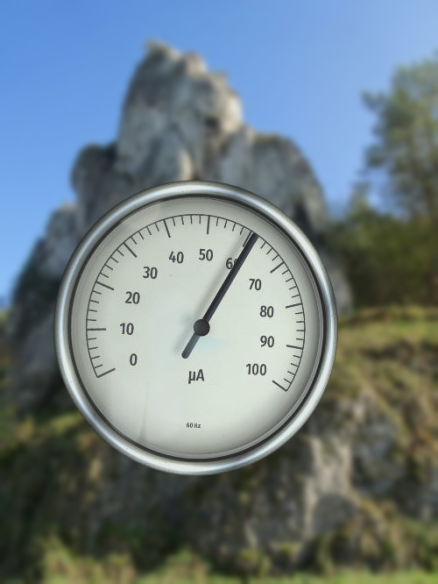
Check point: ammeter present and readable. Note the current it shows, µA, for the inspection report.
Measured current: 61 µA
